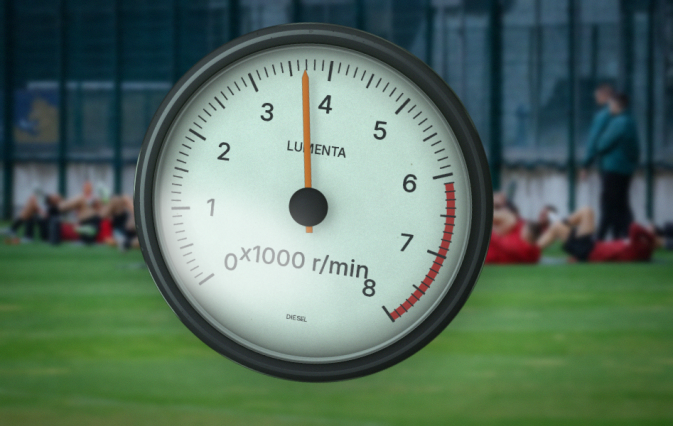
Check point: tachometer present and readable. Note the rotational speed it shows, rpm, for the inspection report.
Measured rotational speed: 3700 rpm
